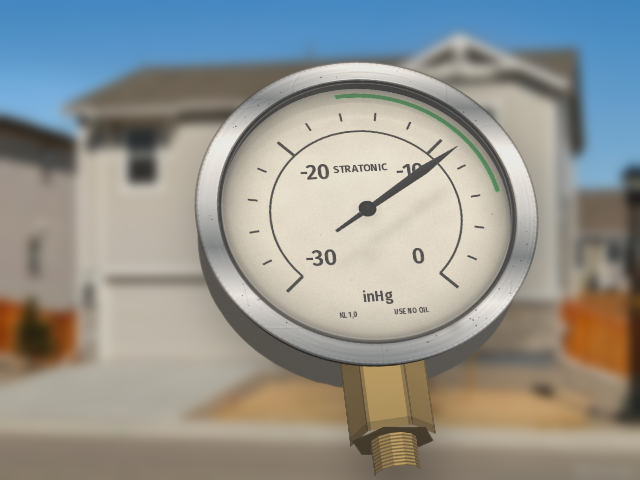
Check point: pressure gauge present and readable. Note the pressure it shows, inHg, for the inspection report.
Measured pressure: -9 inHg
